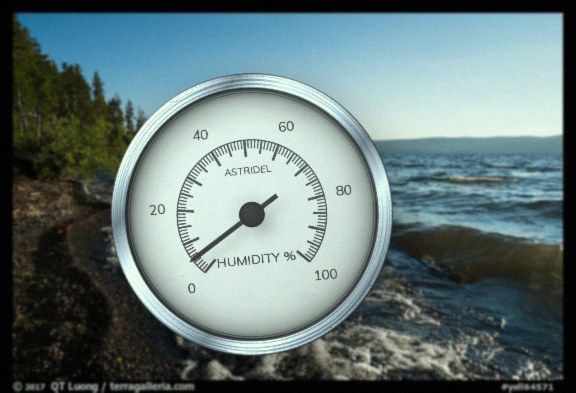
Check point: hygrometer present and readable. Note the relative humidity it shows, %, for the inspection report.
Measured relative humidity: 5 %
